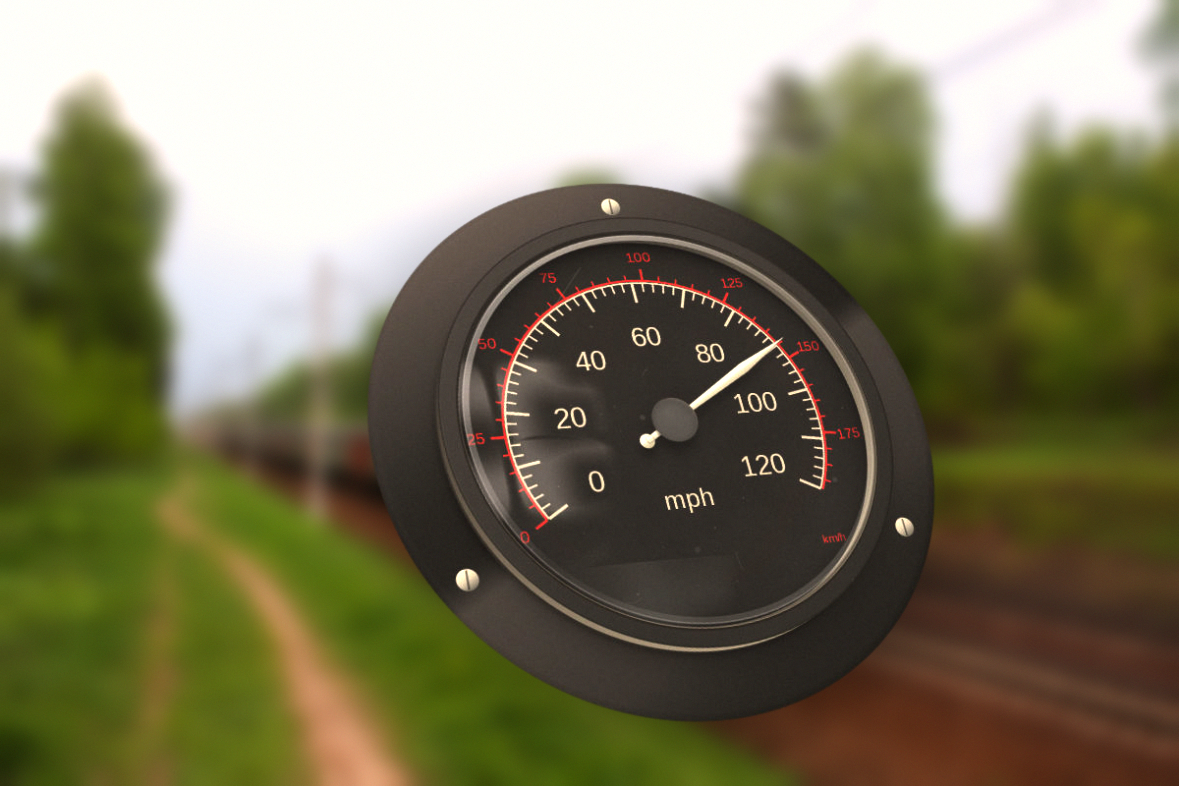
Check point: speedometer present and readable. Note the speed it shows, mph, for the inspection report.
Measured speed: 90 mph
